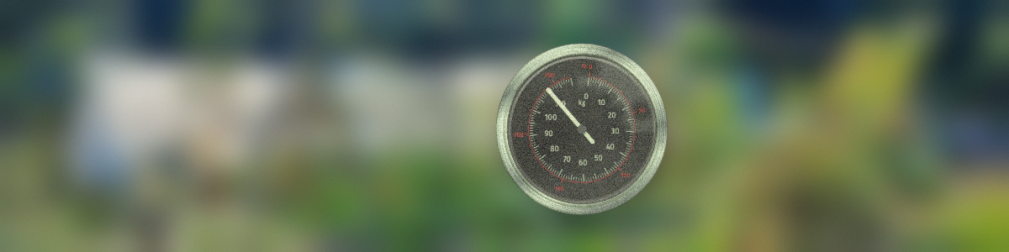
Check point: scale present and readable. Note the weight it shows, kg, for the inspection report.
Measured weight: 110 kg
